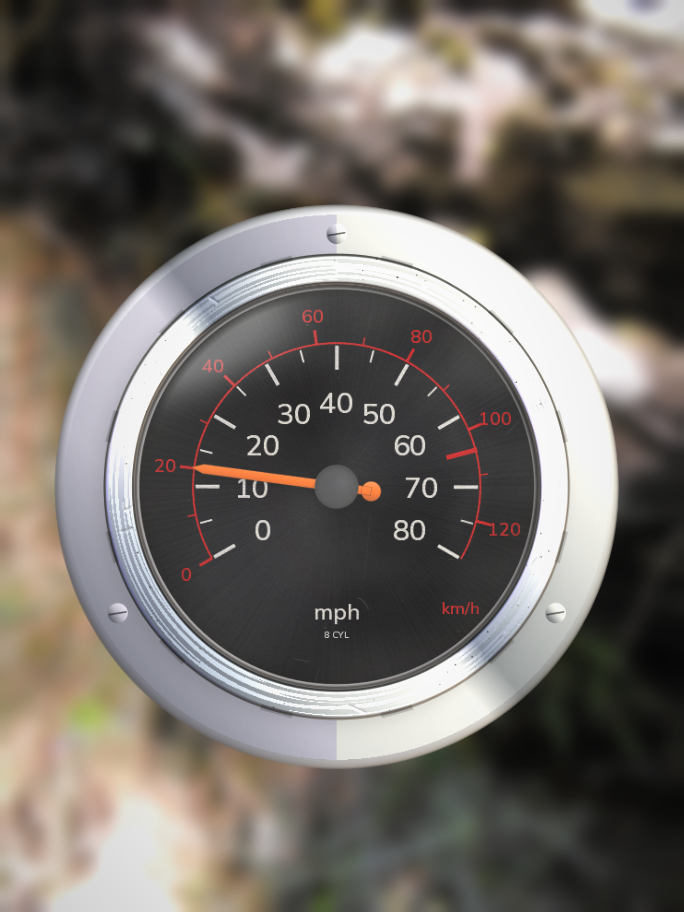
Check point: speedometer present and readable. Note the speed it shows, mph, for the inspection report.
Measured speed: 12.5 mph
